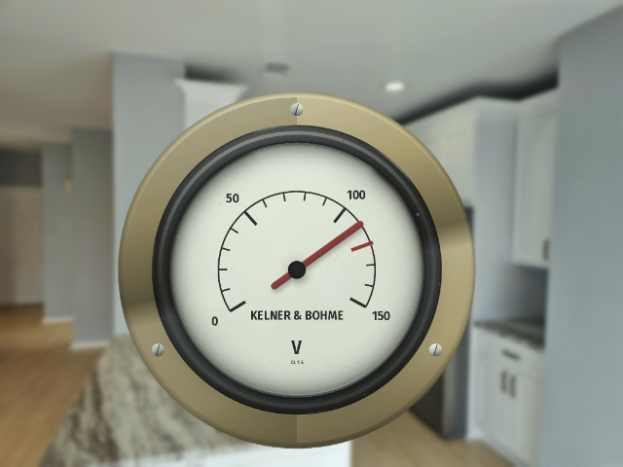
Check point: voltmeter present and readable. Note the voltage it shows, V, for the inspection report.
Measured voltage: 110 V
